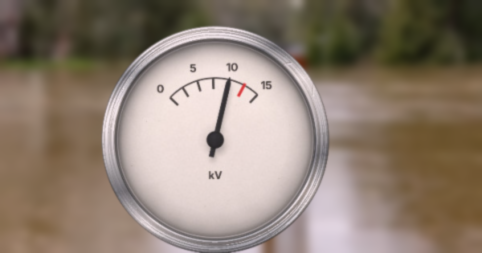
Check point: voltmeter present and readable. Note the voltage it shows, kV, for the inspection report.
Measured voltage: 10 kV
